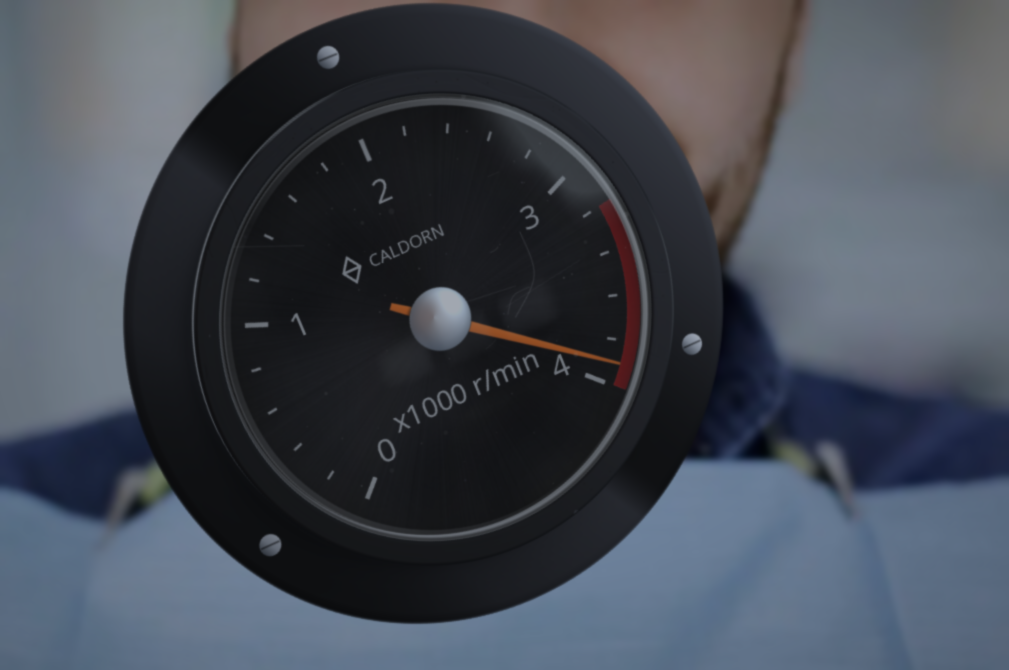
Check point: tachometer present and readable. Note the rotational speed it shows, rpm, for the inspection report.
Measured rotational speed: 3900 rpm
